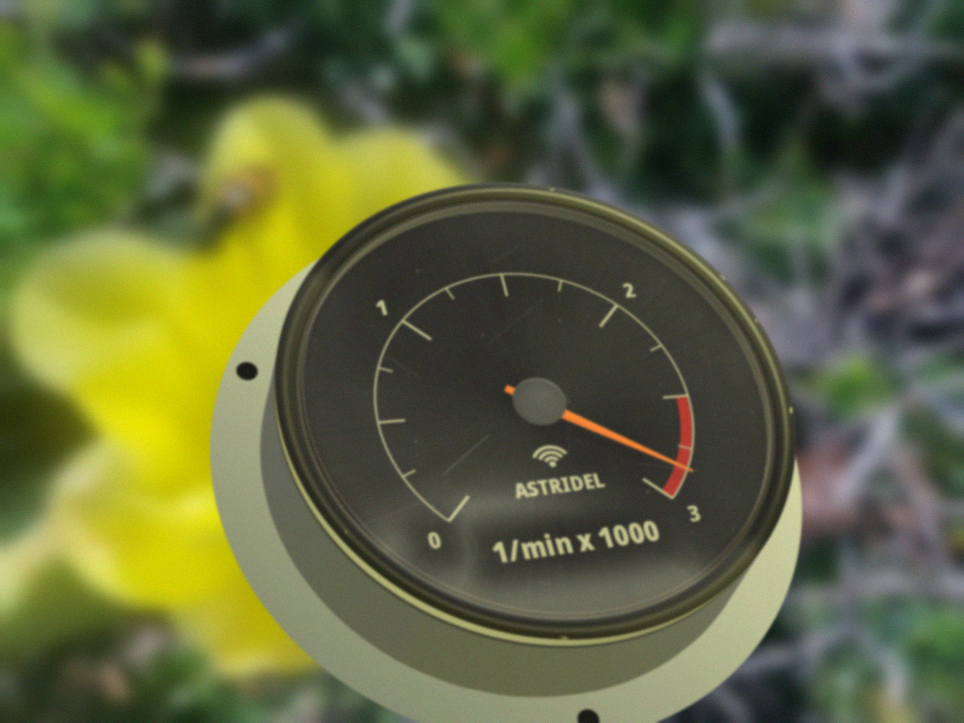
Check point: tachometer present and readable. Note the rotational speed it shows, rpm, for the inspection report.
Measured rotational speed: 2875 rpm
